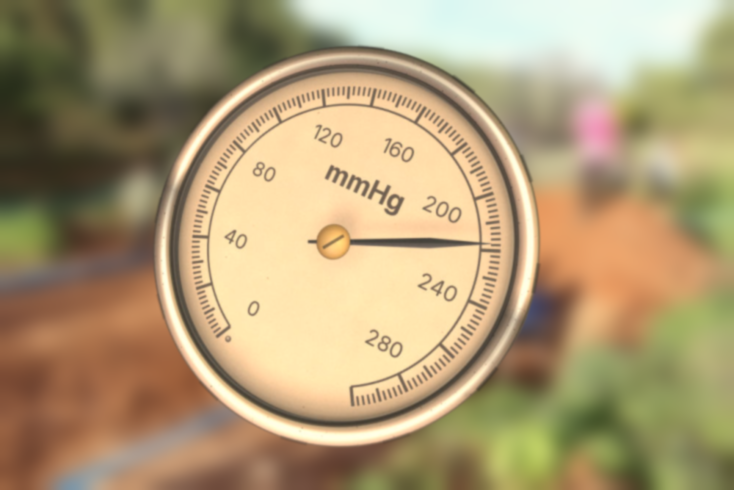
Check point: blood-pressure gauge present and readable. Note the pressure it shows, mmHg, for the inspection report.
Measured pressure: 218 mmHg
